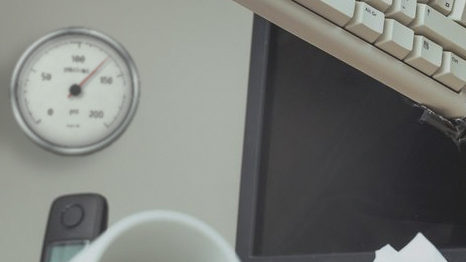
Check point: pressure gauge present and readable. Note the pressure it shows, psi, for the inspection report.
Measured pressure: 130 psi
